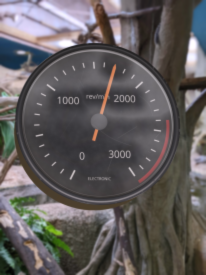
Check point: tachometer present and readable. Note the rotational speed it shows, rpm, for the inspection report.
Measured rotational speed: 1700 rpm
